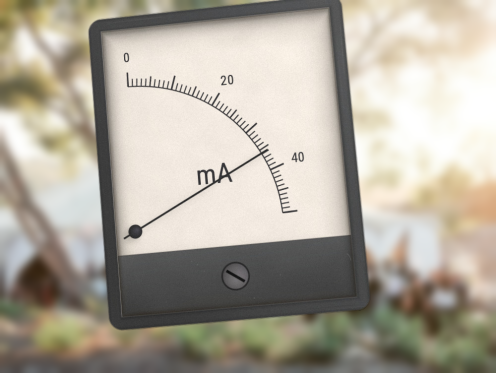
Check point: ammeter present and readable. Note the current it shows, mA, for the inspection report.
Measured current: 36 mA
